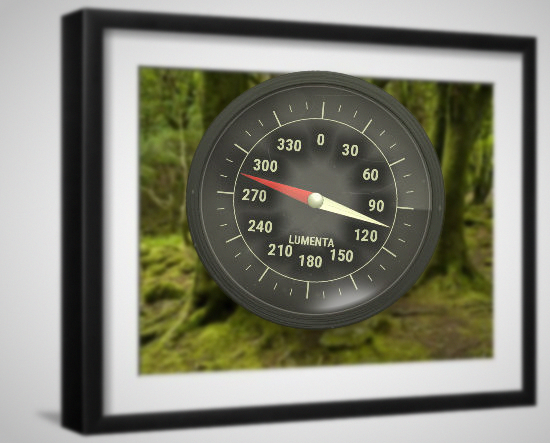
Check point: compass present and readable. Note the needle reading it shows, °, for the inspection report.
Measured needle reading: 285 °
